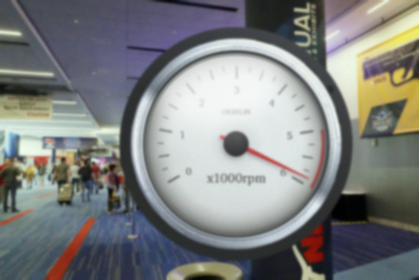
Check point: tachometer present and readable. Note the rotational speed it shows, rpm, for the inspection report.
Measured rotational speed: 5875 rpm
